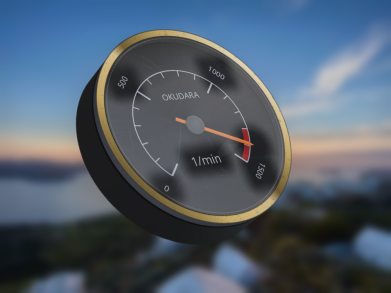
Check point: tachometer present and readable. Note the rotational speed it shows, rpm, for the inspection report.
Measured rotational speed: 1400 rpm
